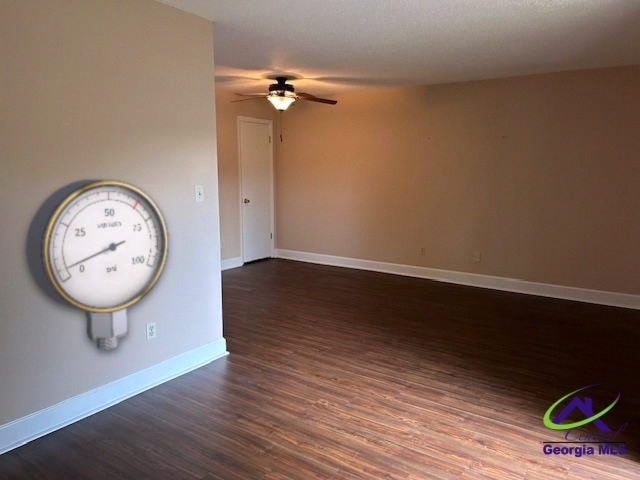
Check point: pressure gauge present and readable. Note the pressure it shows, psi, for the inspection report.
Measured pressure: 5 psi
